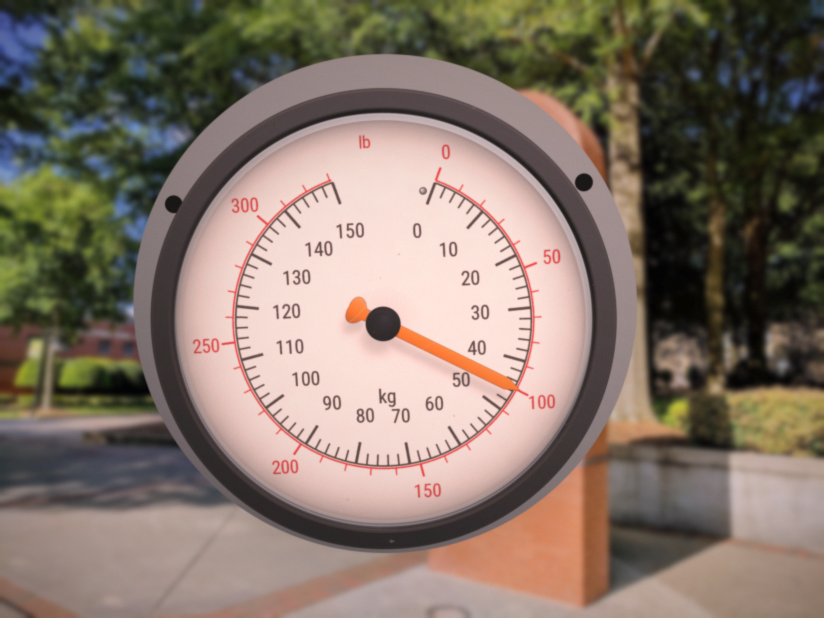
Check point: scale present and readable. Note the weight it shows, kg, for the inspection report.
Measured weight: 45 kg
